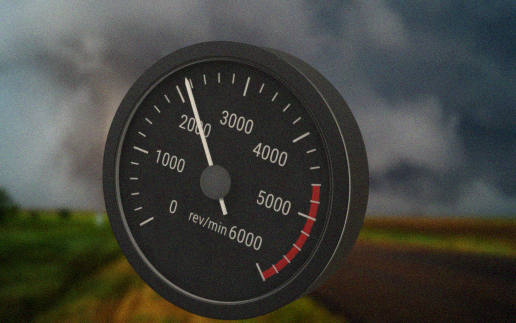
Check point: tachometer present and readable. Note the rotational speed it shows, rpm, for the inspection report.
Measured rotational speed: 2200 rpm
